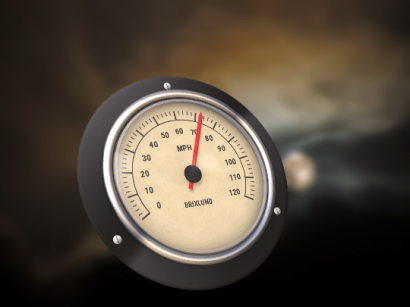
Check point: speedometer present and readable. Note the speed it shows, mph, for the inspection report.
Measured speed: 72 mph
